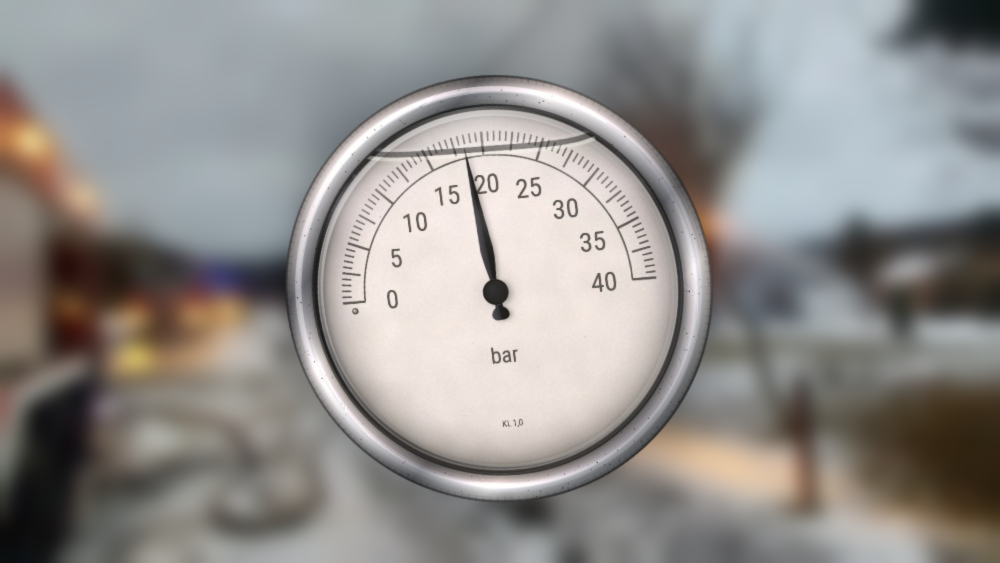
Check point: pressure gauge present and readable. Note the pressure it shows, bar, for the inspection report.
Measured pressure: 18.5 bar
